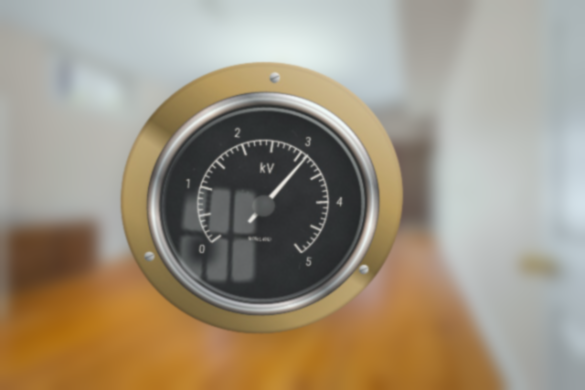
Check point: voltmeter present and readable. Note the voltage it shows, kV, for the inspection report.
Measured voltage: 3.1 kV
